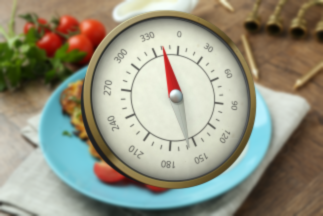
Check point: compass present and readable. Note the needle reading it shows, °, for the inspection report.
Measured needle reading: 340 °
